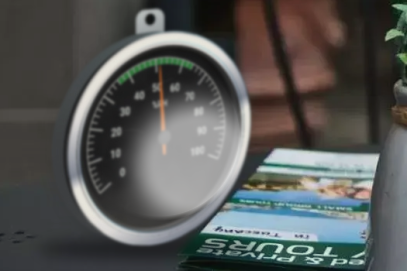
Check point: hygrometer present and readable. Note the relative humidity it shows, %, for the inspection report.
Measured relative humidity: 50 %
